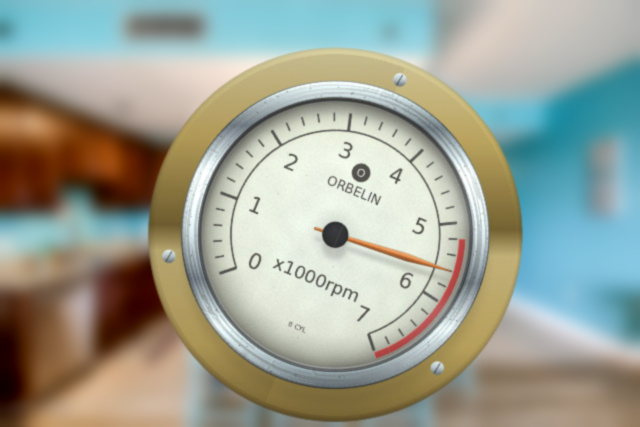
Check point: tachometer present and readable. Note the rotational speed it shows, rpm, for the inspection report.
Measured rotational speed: 5600 rpm
